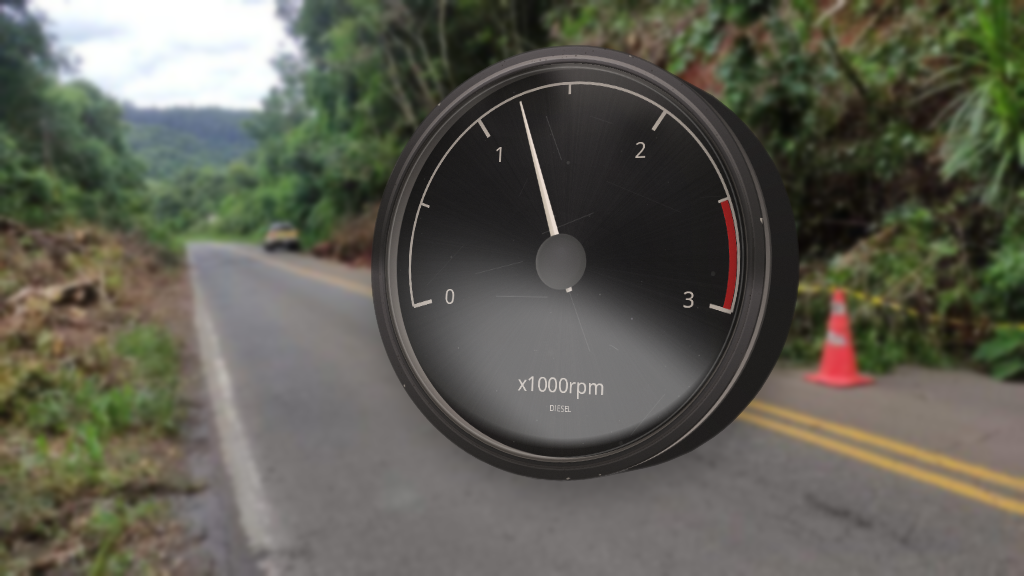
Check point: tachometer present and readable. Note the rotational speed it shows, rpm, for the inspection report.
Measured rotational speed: 1250 rpm
